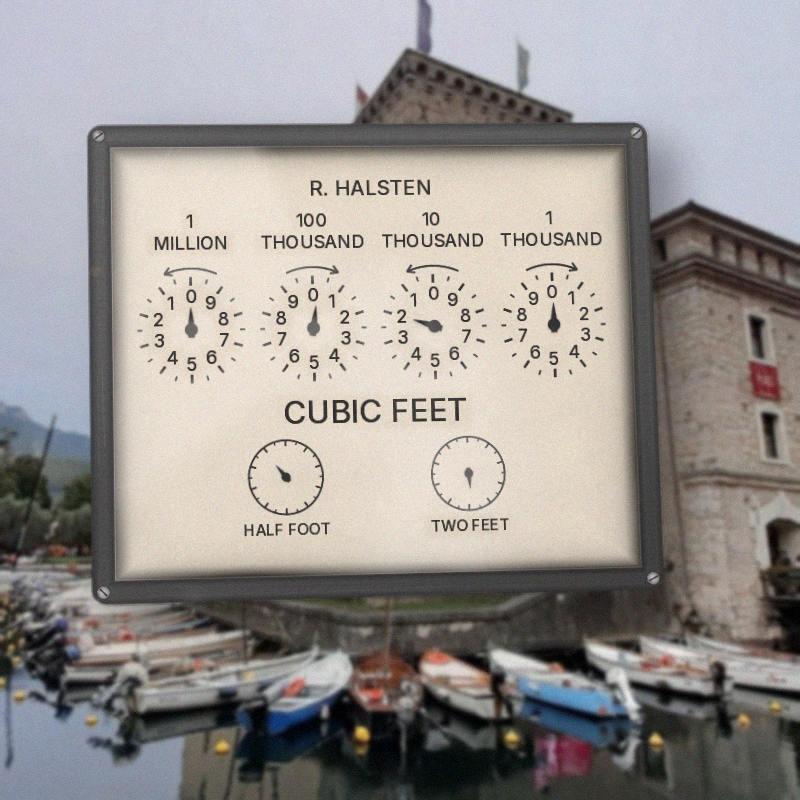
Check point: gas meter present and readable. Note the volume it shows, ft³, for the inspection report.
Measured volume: 2000 ft³
